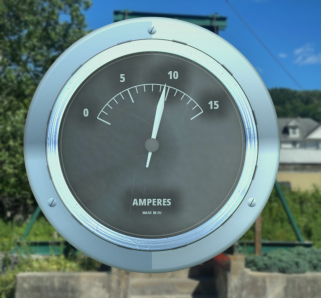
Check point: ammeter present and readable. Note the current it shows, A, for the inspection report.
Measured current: 9.5 A
